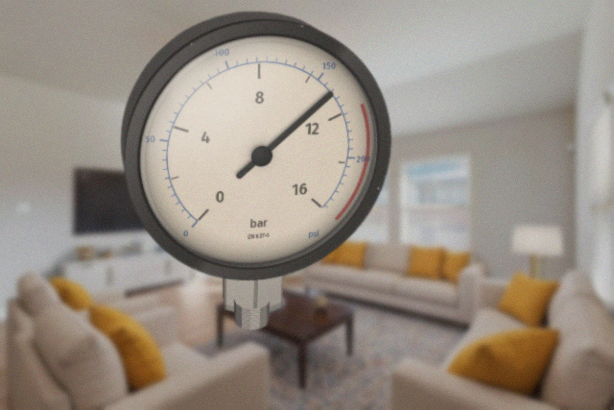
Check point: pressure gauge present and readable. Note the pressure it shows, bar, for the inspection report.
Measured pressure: 11 bar
